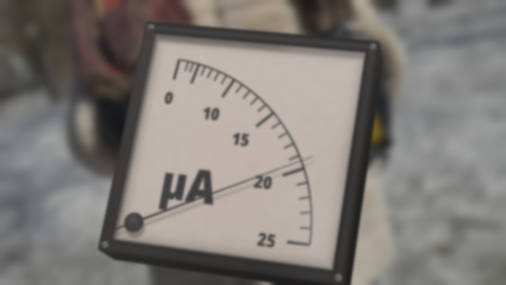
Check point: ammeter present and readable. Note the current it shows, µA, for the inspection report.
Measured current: 19.5 µA
